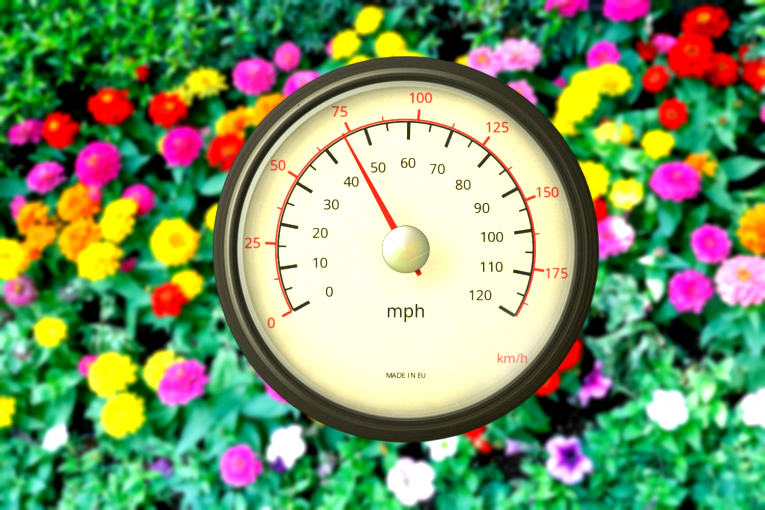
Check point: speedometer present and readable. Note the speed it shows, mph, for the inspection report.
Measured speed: 45 mph
